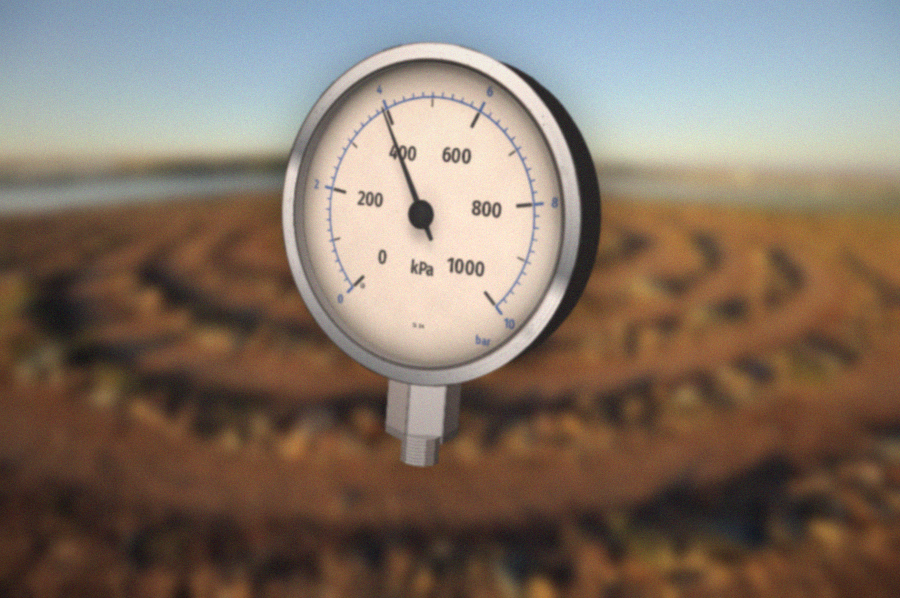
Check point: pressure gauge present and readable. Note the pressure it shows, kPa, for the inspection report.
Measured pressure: 400 kPa
